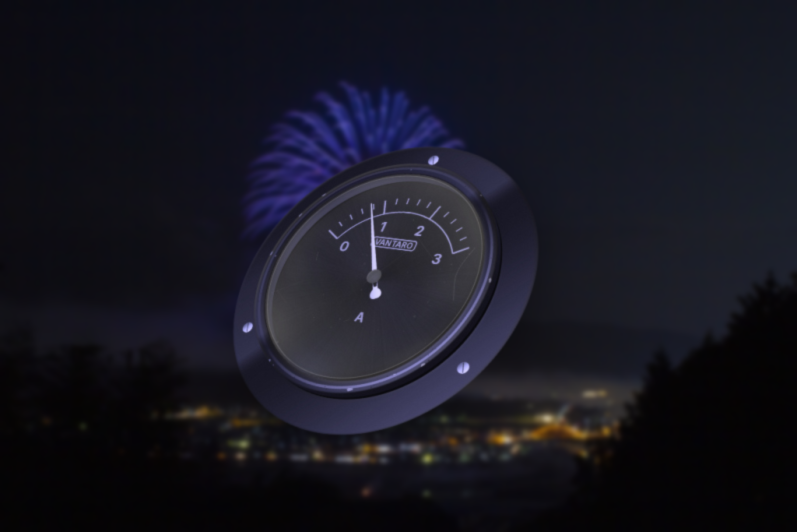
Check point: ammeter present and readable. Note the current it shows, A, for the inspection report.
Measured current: 0.8 A
